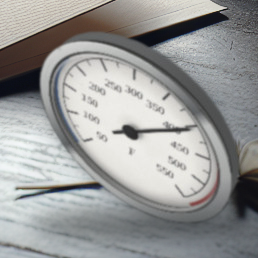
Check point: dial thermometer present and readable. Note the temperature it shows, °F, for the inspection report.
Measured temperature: 400 °F
